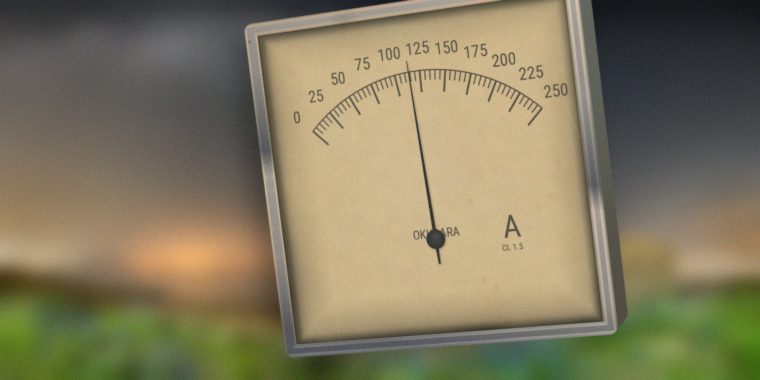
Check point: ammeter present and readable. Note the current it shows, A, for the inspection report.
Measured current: 115 A
